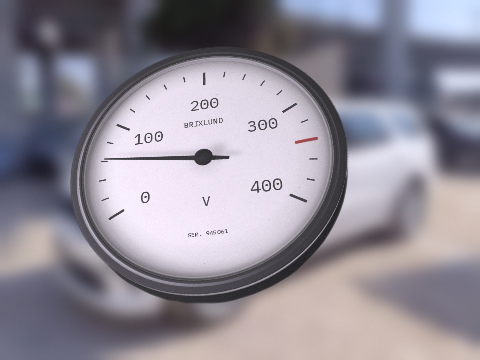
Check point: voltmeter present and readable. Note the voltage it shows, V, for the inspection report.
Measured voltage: 60 V
